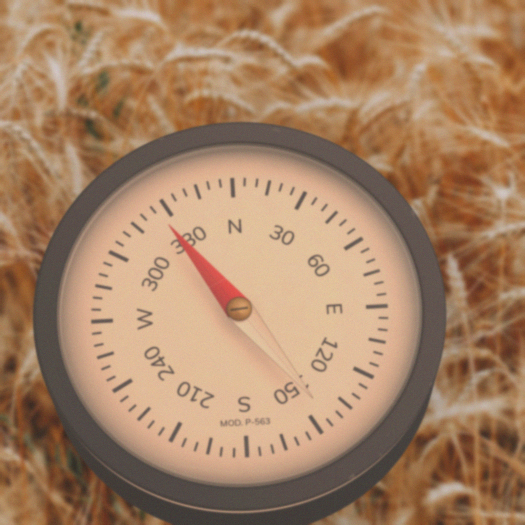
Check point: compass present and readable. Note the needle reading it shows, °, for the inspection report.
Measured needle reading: 325 °
